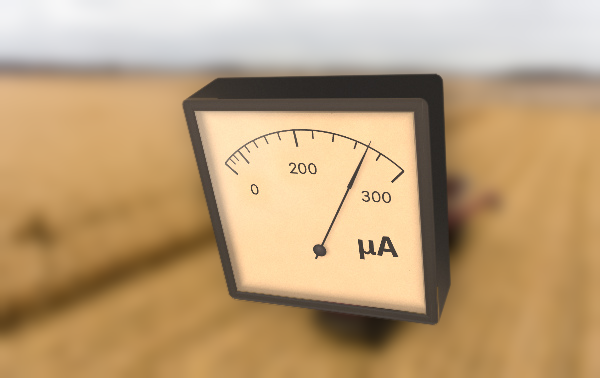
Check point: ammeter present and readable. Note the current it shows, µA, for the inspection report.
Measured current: 270 µA
